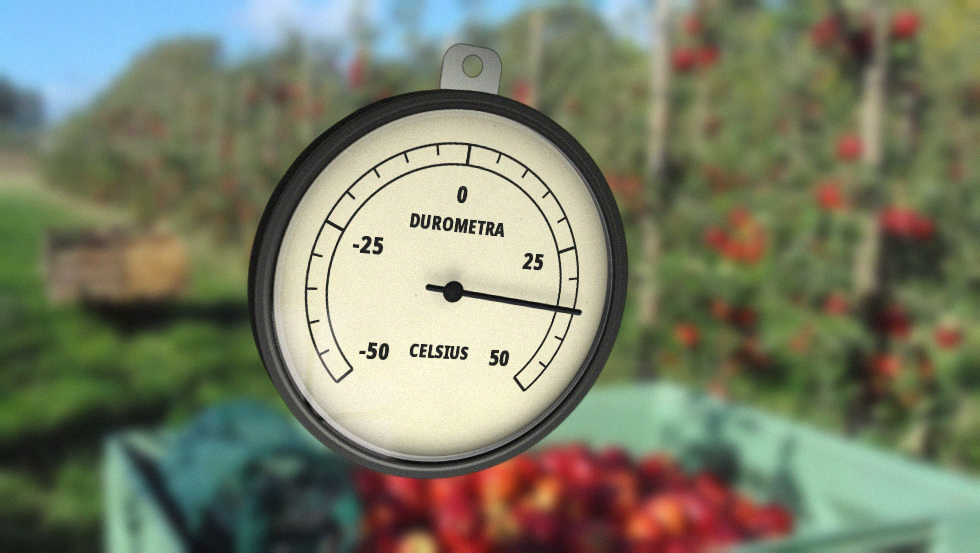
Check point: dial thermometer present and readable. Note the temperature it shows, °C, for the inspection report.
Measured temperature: 35 °C
